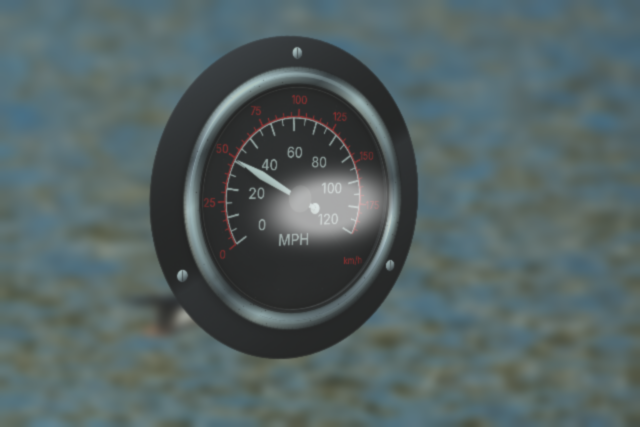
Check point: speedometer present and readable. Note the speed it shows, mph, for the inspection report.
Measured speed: 30 mph
